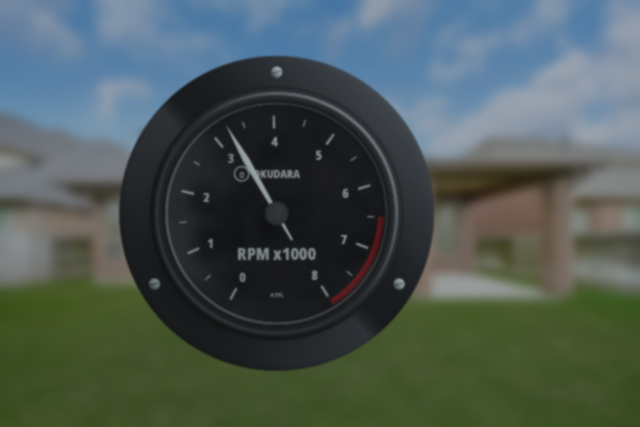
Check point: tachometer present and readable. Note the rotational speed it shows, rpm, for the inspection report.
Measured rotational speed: 3250 rpm
